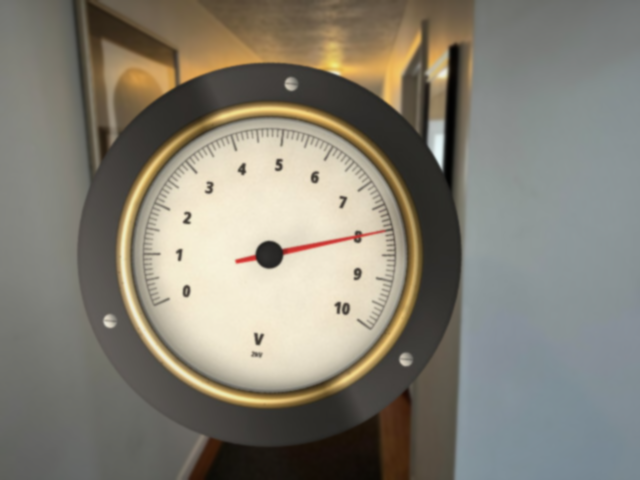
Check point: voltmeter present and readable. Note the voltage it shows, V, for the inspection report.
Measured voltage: 8 V
